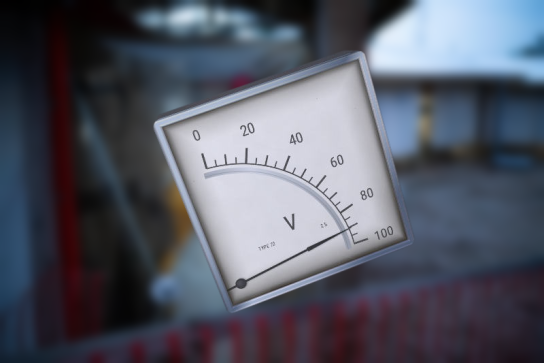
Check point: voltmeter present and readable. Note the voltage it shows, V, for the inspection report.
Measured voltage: 90 V
